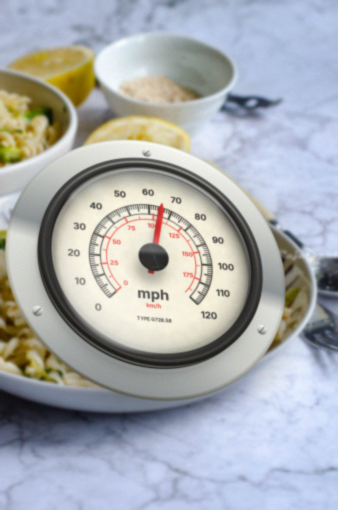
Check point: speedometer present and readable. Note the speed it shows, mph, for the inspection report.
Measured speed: 65 mph
